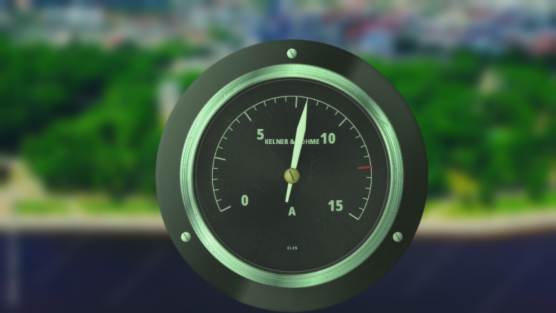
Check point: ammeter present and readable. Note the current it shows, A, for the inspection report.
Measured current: 8 A
